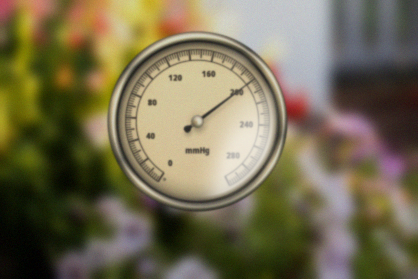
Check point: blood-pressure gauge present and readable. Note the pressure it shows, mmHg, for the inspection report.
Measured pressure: 200 mmHg
